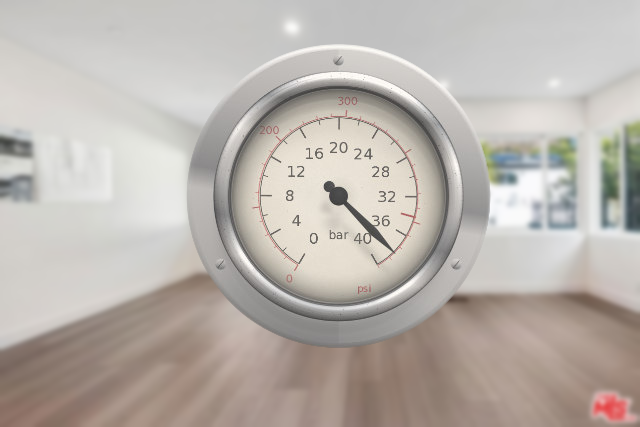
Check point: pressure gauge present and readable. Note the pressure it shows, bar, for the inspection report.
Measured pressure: 38 bar
